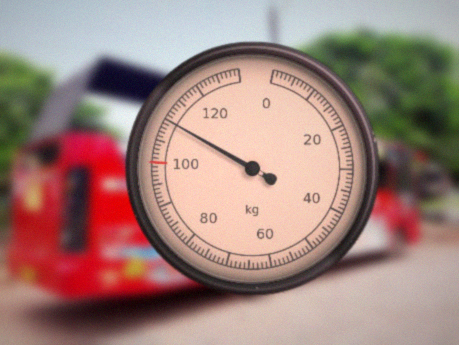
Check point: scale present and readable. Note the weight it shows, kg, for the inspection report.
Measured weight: 110 kg
